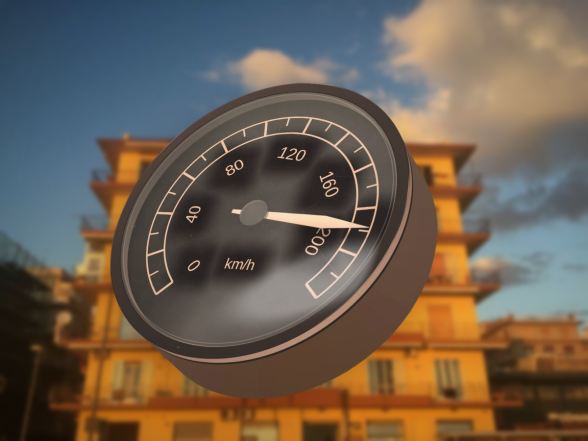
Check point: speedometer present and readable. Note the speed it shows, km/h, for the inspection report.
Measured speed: 190 km/h
